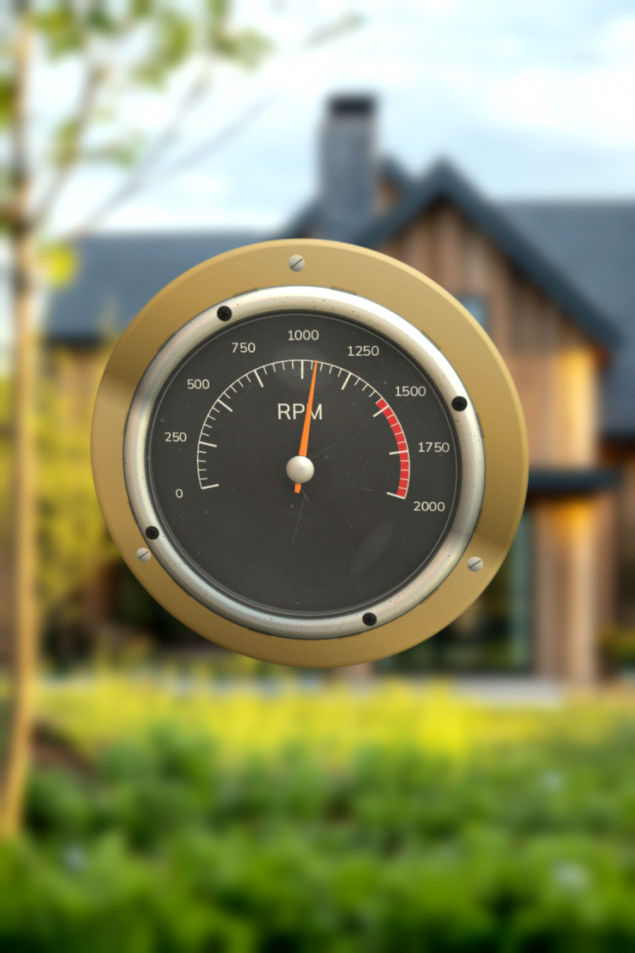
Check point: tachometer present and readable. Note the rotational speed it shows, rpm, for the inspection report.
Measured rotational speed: 1075 rpm
